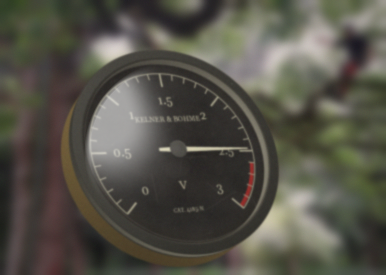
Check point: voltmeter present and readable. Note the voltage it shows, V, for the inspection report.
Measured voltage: 2.5 V
